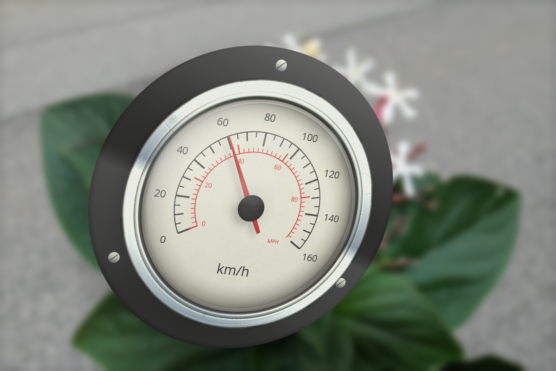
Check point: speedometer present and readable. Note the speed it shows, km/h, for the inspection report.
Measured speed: 60 km/h
